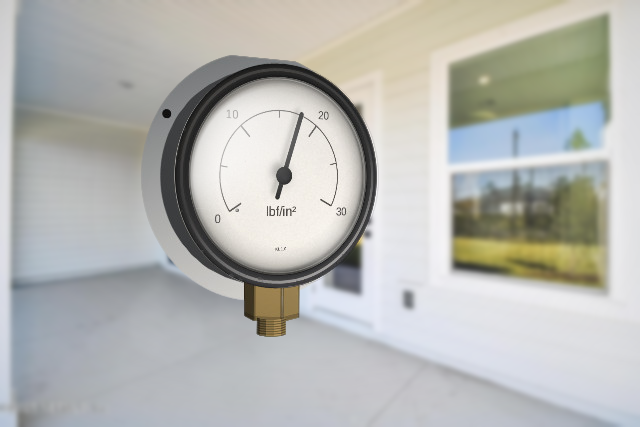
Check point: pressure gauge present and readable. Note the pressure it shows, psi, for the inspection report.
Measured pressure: 17.5 psi
